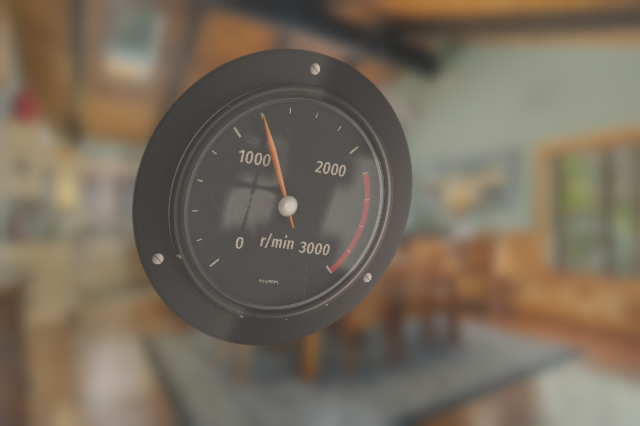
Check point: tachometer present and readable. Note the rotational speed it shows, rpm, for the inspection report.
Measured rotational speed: 1200 rpm
